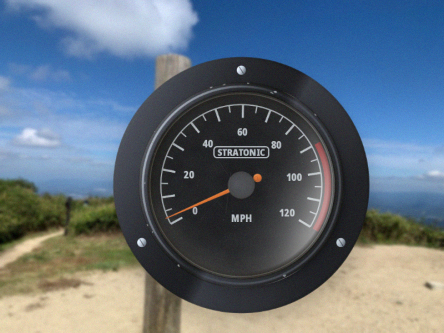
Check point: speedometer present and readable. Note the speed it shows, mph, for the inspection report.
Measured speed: 2.5 mph
